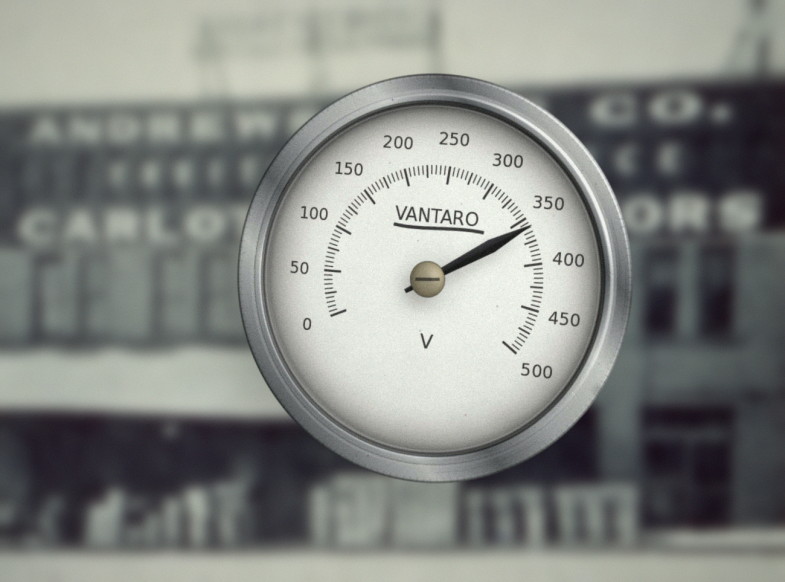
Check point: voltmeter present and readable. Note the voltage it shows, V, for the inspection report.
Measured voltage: 360 V
